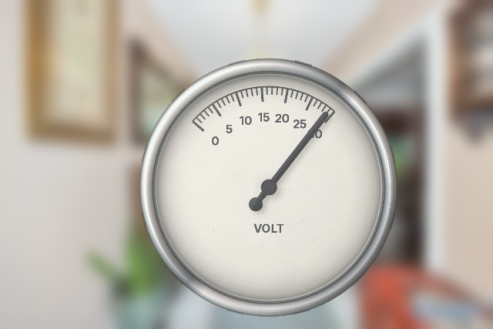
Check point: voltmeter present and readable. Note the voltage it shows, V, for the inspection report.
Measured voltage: 29 V
